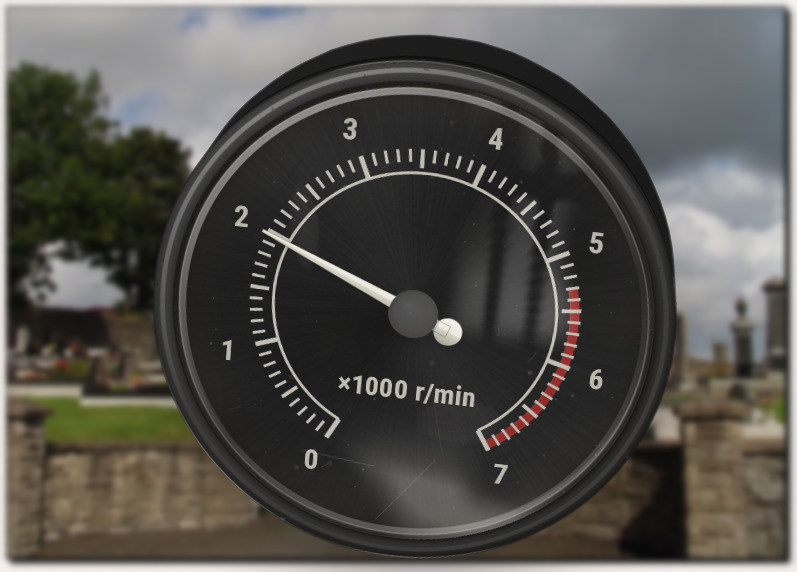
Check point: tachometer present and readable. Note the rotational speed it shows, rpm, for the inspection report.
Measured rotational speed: 2000 rpm
